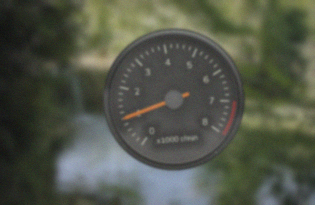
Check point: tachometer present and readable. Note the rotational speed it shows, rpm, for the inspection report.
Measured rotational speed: 1000 rpm
